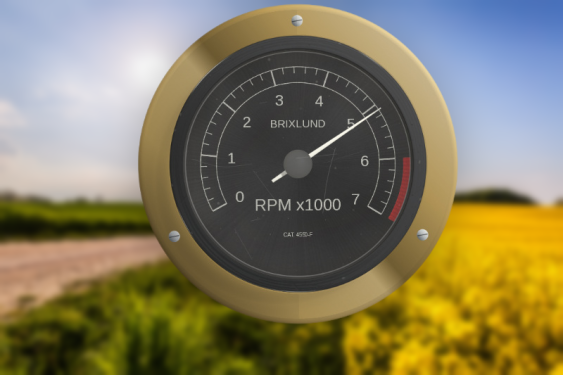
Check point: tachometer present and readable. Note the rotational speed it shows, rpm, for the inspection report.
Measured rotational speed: 5100 rpm
